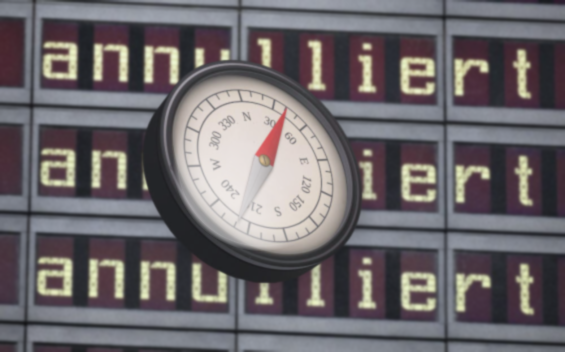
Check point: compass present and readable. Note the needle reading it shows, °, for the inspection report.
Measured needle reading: 40 °
